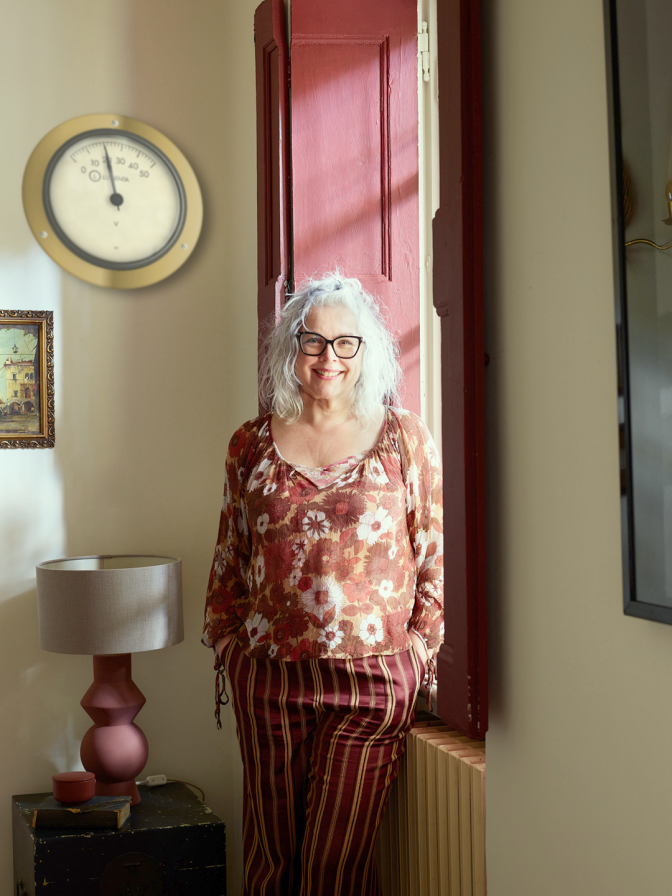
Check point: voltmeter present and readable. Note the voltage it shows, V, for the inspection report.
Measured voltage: 20 V
